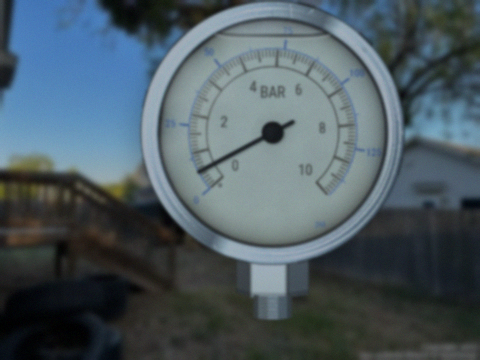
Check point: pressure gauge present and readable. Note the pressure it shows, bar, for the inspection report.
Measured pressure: 0.5 bar
